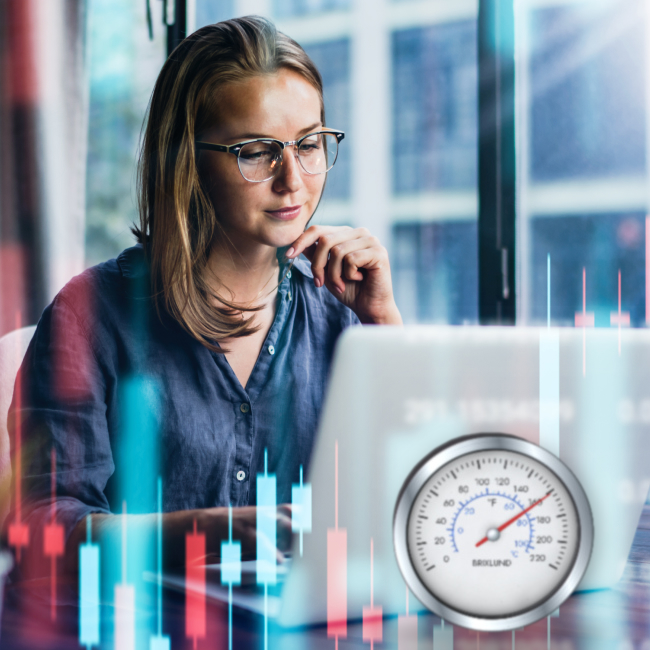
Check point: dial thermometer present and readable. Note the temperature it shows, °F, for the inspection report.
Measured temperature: 160 °F
